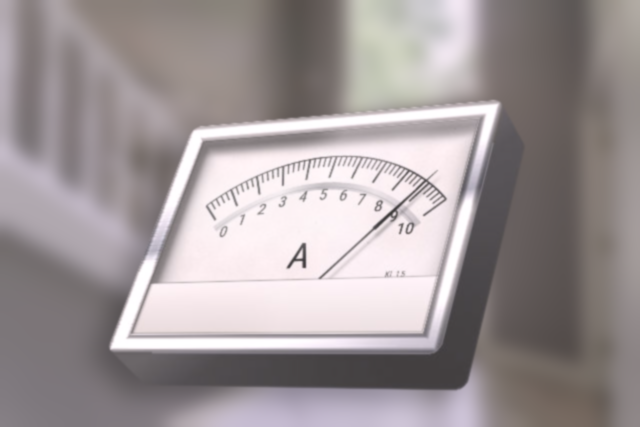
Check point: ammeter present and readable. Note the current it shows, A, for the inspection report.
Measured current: 9 A
